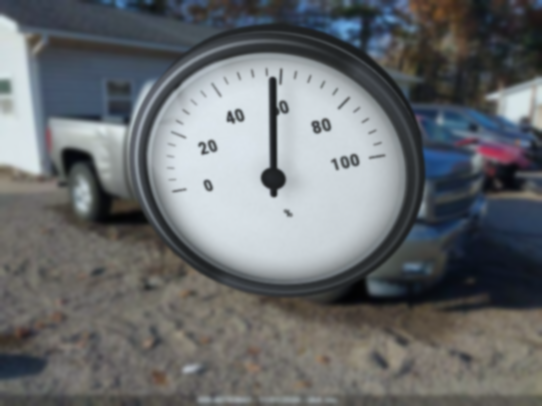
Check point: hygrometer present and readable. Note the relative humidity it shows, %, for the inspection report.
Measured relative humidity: 58 %
